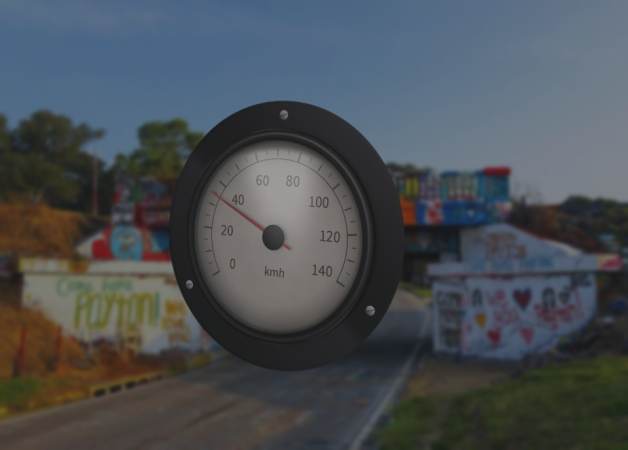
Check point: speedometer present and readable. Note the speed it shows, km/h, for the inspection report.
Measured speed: 35 km/h
